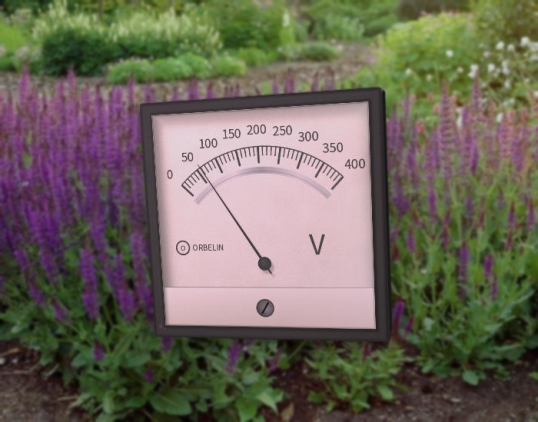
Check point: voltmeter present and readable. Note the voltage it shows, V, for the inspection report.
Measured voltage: 60 V
